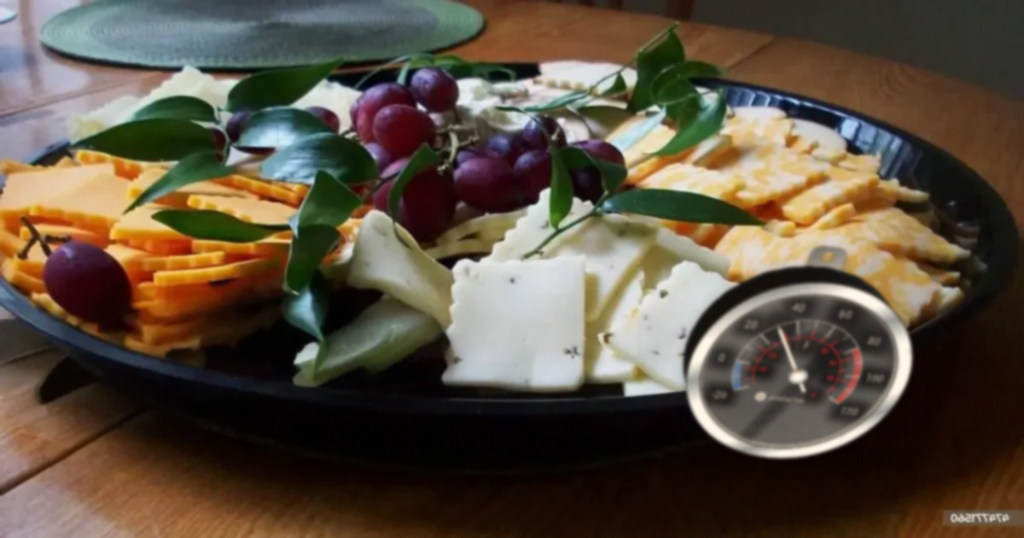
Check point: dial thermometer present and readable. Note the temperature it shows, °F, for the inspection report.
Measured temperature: 30 °F
